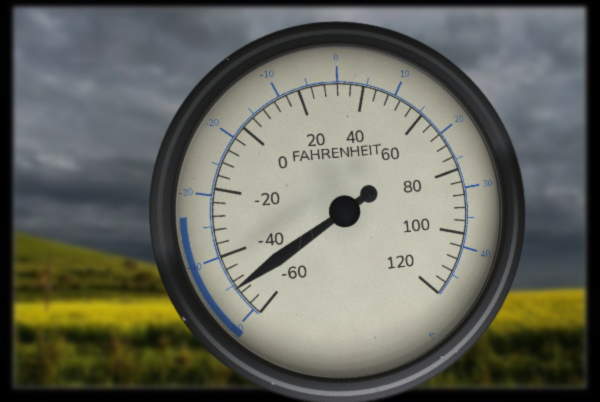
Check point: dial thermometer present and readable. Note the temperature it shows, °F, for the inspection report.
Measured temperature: -50 °F
